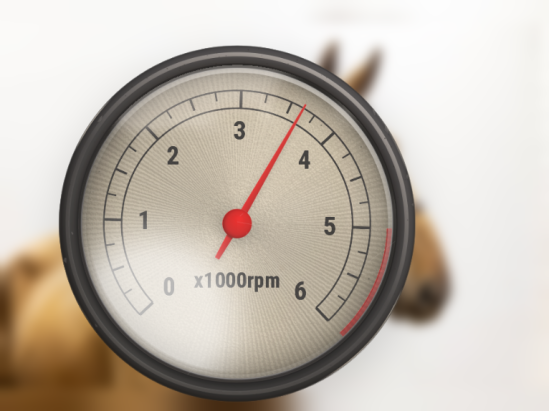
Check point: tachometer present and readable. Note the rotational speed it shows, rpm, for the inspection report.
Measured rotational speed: 3625 rpm
